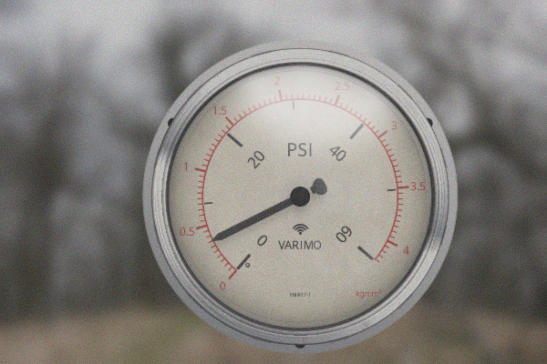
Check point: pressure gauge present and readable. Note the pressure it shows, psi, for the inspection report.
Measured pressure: 5 psi
